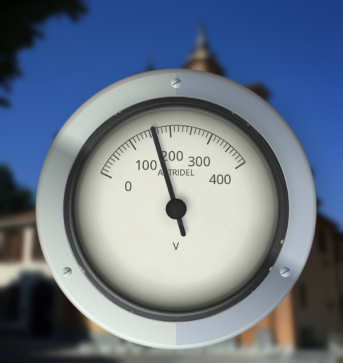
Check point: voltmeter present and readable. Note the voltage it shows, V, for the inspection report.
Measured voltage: 160 V
